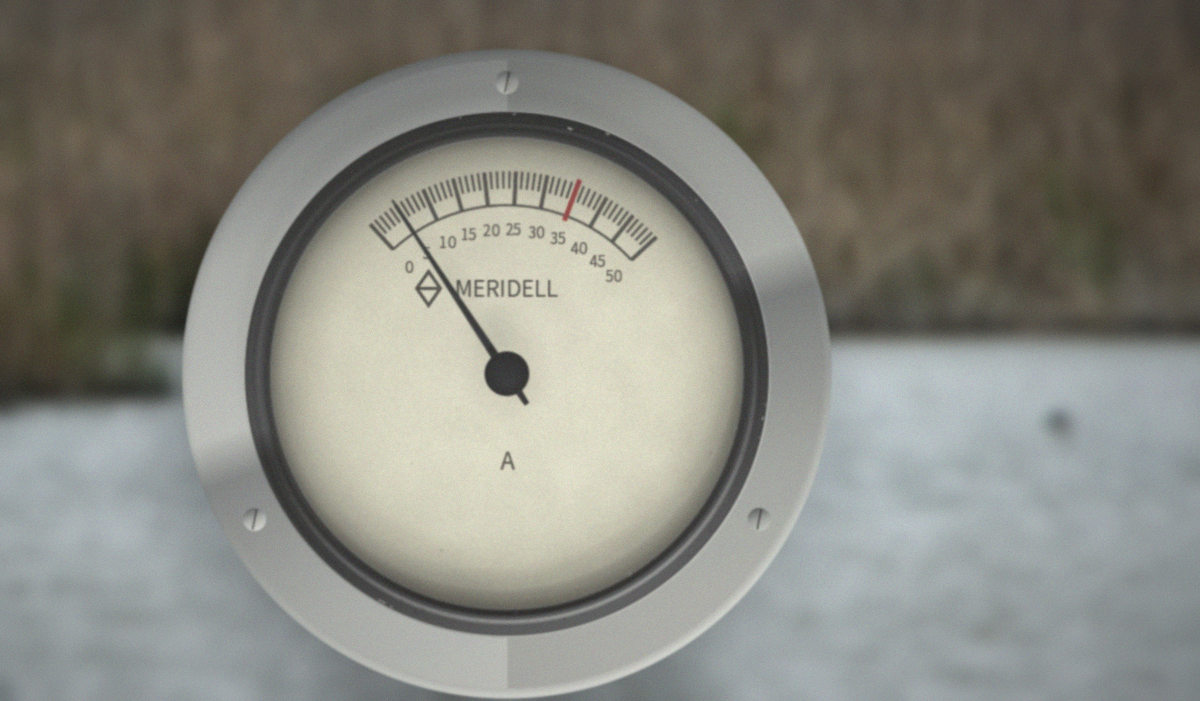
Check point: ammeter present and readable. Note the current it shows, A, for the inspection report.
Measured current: 5 A
